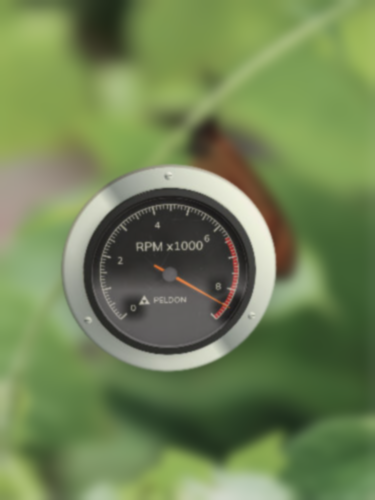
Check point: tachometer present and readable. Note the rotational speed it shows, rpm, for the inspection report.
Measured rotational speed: 8500 rpm
